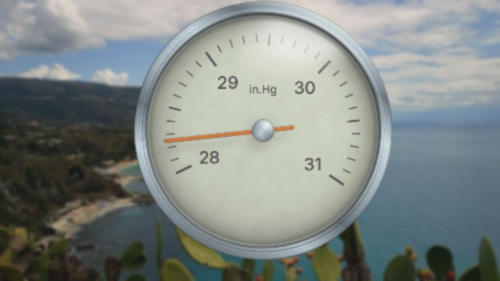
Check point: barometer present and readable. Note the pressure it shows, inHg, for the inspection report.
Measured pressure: 28.25 inHg
